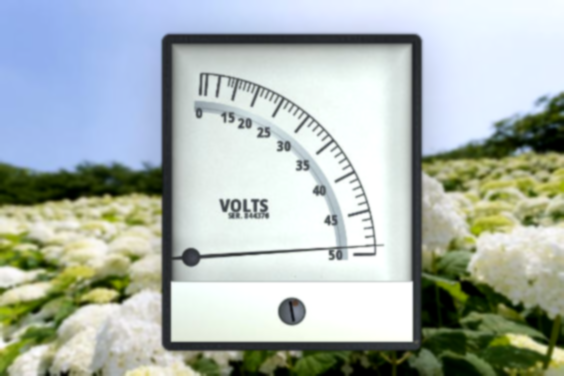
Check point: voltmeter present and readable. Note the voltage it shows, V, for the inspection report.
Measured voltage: 49 V
